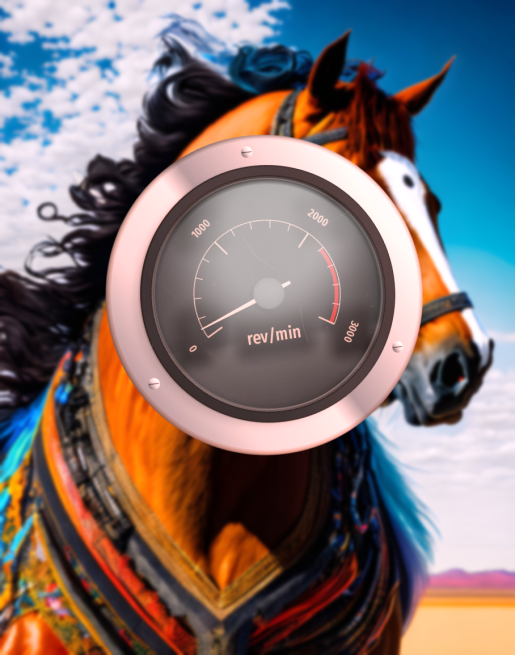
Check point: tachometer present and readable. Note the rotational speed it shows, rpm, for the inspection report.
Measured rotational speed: 100 rpm
